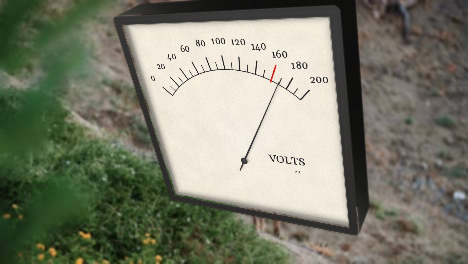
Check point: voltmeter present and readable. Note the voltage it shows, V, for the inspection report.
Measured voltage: 170 V
